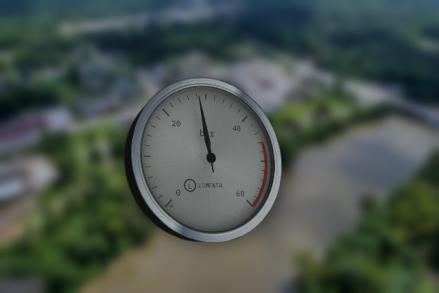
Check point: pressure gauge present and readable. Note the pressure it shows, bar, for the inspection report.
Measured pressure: 28 bar
